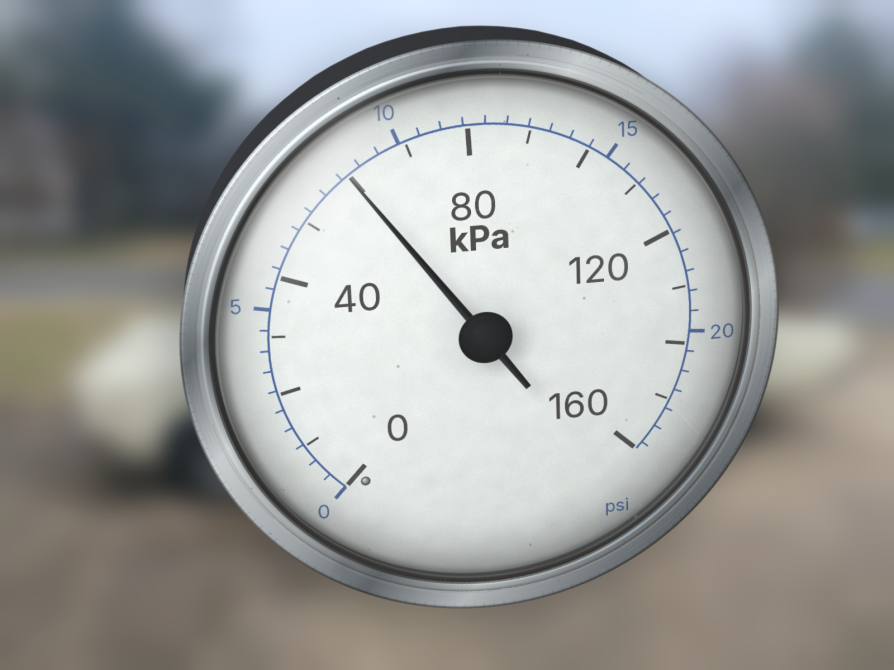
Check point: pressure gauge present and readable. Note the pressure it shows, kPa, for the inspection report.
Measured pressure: 60 kPa
